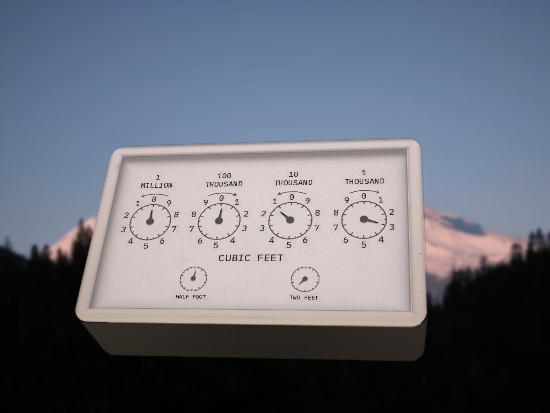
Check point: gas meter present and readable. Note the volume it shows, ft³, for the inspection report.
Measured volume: 1300 ft³
